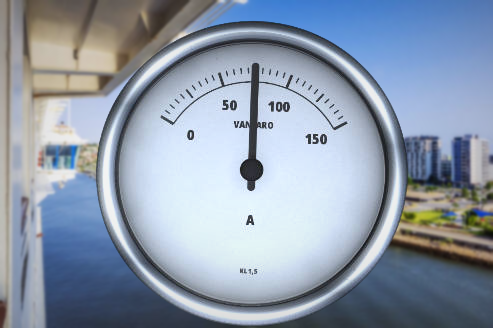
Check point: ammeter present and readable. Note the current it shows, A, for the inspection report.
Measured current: 75 A
